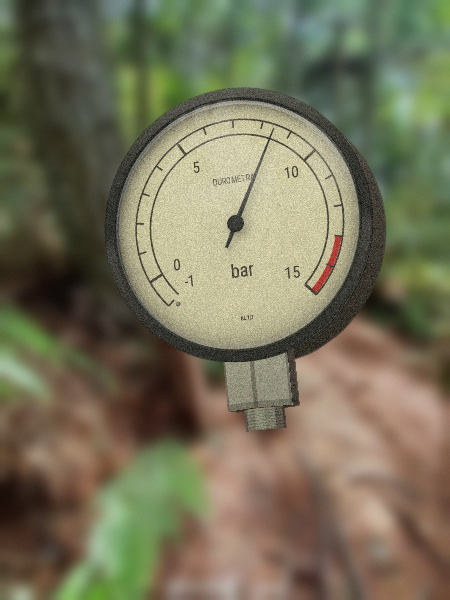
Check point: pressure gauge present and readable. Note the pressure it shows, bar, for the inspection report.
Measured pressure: 8.5 bar
